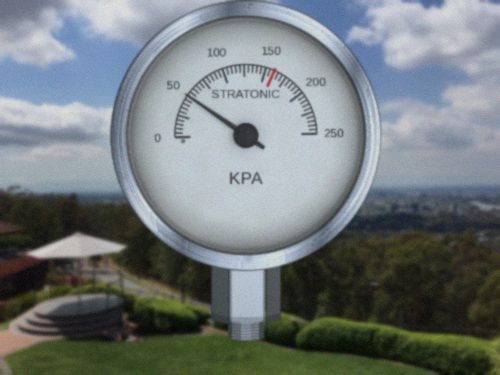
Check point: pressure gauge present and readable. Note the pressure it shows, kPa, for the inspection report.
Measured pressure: 50 kPa
